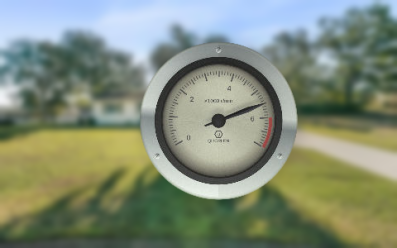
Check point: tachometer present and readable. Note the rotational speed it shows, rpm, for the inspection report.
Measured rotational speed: 5500 rpm
